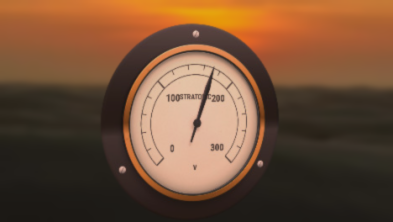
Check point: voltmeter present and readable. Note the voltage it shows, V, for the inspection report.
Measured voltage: 170 V
